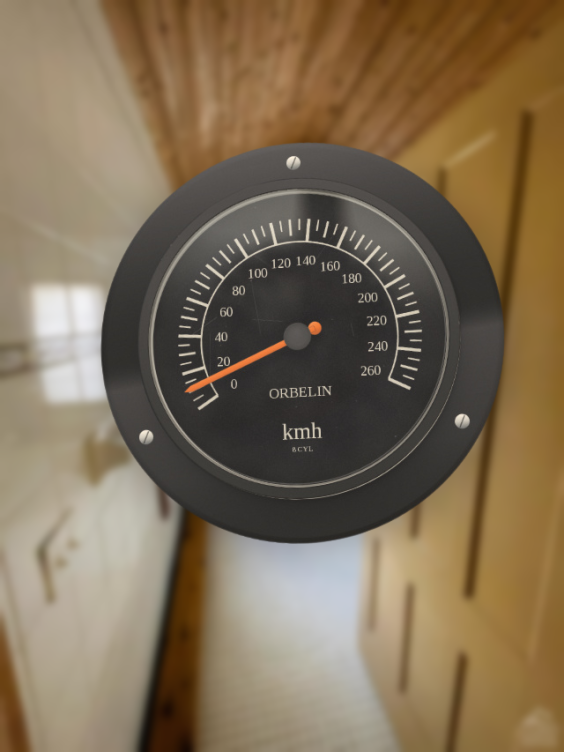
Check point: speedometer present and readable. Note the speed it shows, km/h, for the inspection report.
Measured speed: 10 km/h
